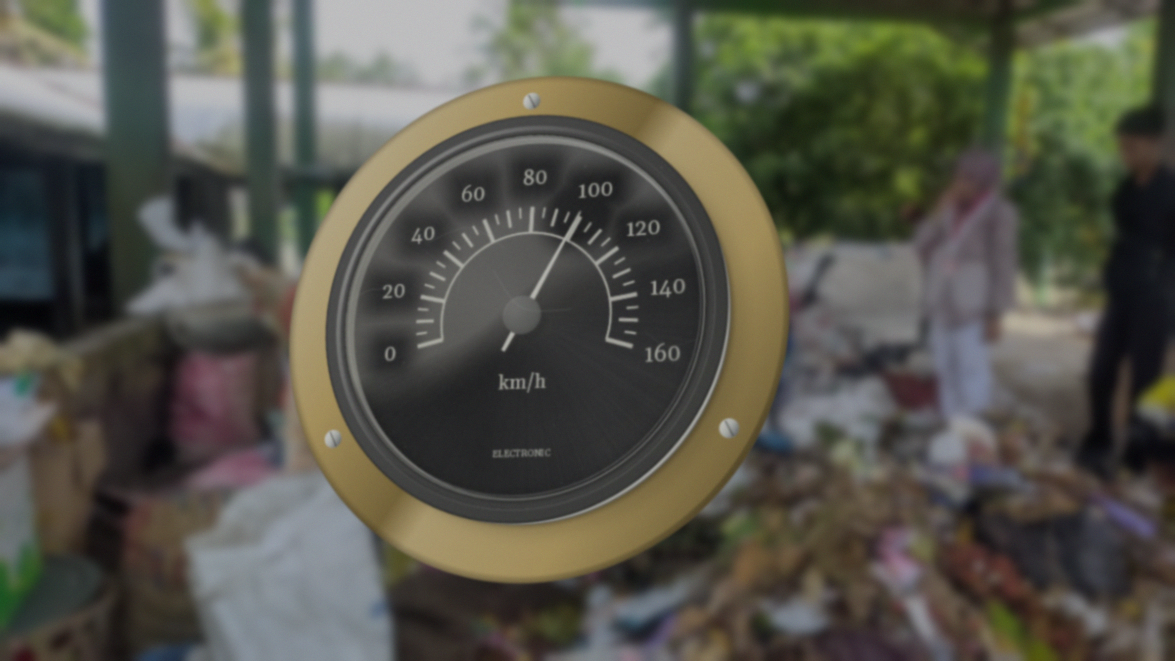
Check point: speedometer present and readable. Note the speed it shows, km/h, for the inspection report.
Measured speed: 100 km/h
